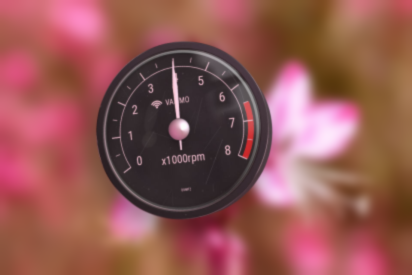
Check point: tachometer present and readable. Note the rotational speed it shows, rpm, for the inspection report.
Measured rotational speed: 4000 rpm
